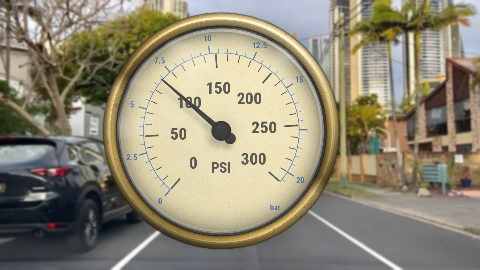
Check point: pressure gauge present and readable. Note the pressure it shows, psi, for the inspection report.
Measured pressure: 100 psi
